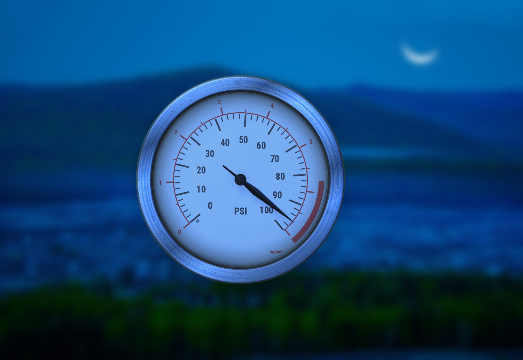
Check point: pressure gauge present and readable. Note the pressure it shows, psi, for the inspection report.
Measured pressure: 96 psi
